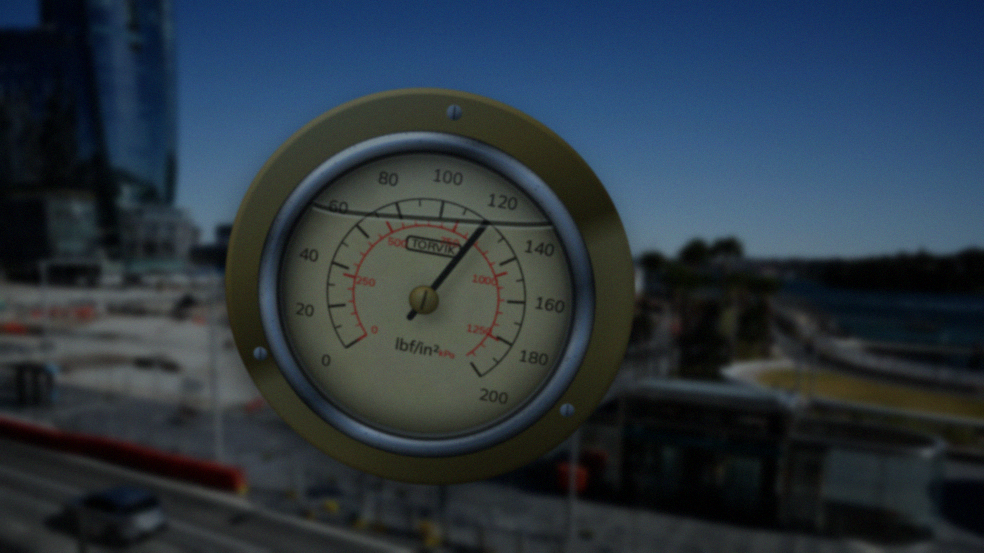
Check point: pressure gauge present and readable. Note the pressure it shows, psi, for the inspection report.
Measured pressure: 120 psi
